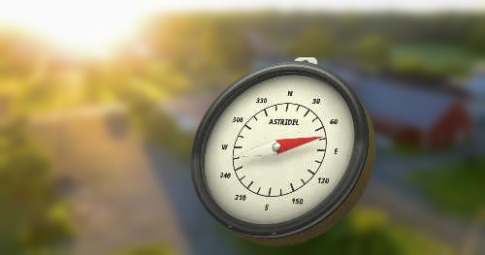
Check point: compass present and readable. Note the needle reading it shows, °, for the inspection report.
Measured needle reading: 75 °
